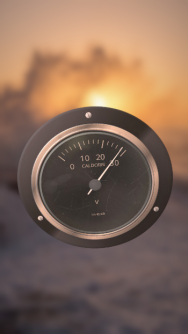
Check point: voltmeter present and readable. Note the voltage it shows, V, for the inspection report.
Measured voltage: 28 V
